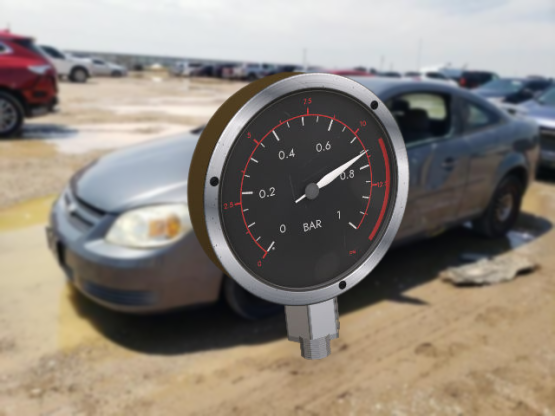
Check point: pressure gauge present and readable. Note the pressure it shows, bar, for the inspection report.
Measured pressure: 0.75 bar
